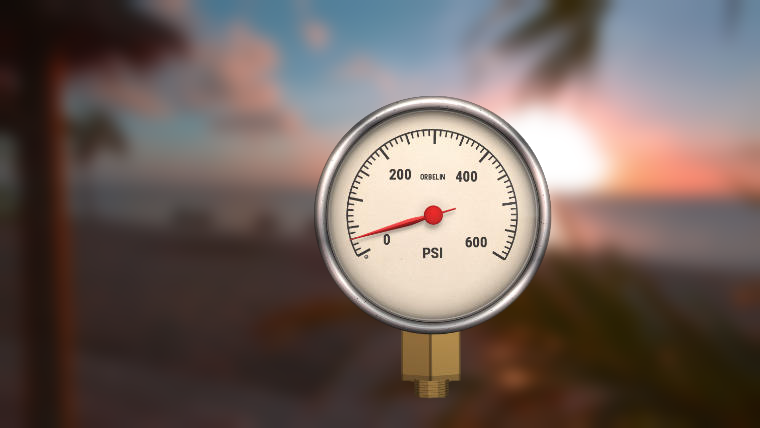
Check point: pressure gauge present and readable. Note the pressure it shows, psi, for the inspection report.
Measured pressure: 30 psi
